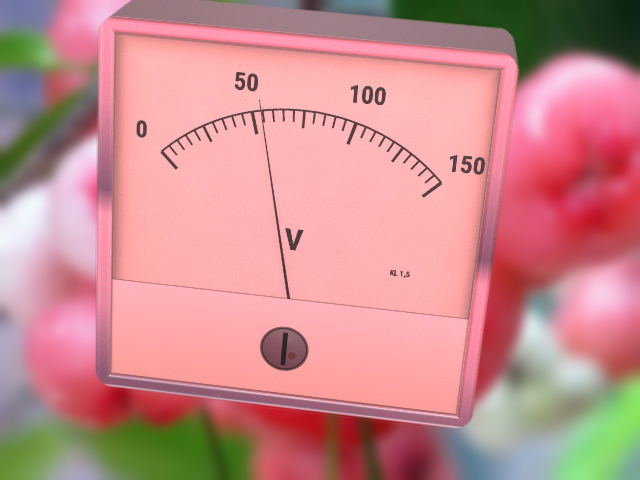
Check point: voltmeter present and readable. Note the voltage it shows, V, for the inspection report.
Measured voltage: 55 V
